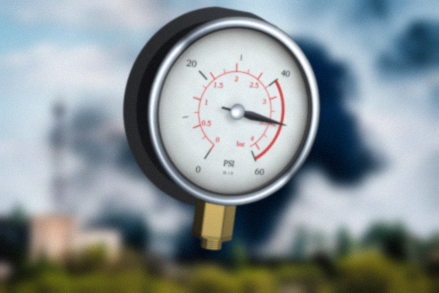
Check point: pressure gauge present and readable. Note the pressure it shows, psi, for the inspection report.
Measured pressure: 50 psi
